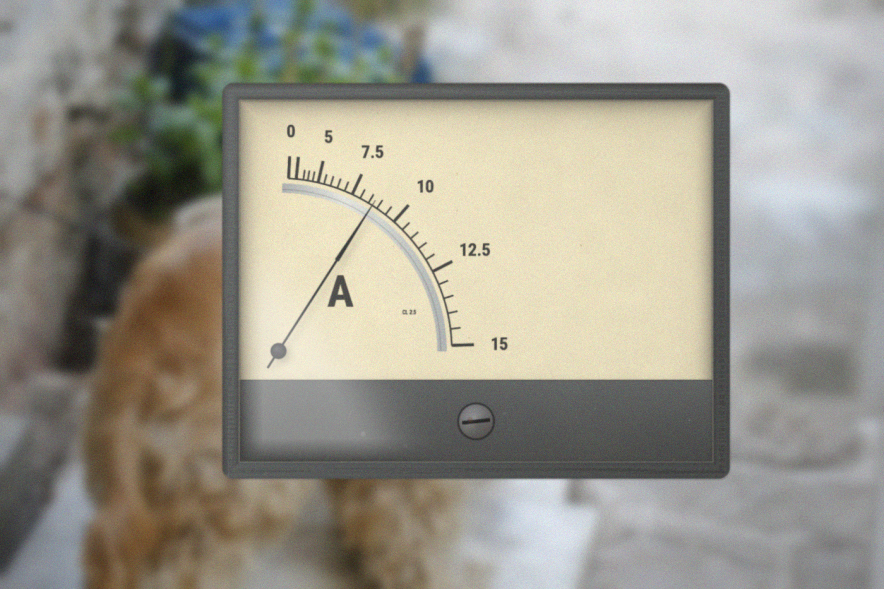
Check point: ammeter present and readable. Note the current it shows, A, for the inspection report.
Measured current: 8.75 A
